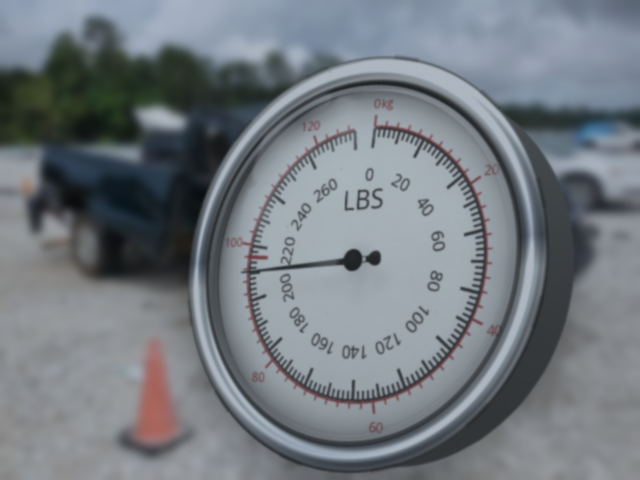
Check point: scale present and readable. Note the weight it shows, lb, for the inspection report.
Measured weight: 210 lb
